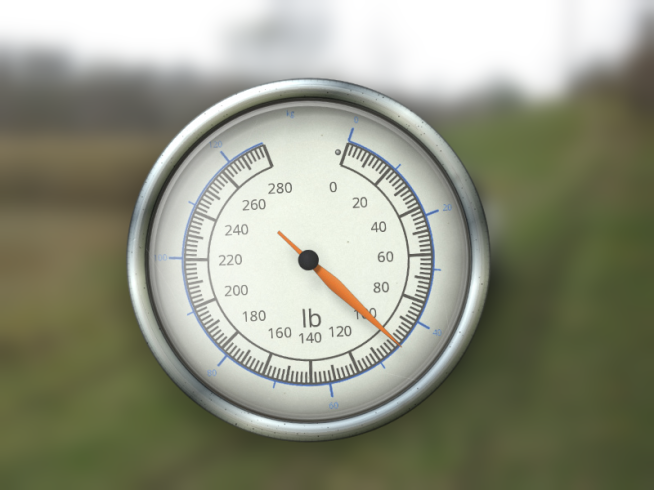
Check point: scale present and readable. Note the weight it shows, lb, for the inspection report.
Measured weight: 100 lb
